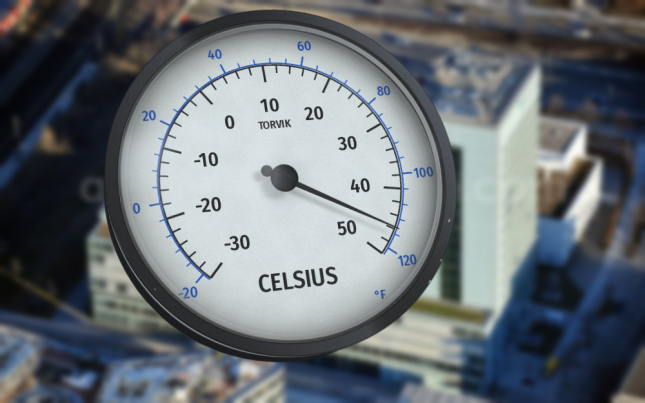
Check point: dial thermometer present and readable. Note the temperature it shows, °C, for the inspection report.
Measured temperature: 46 °C
